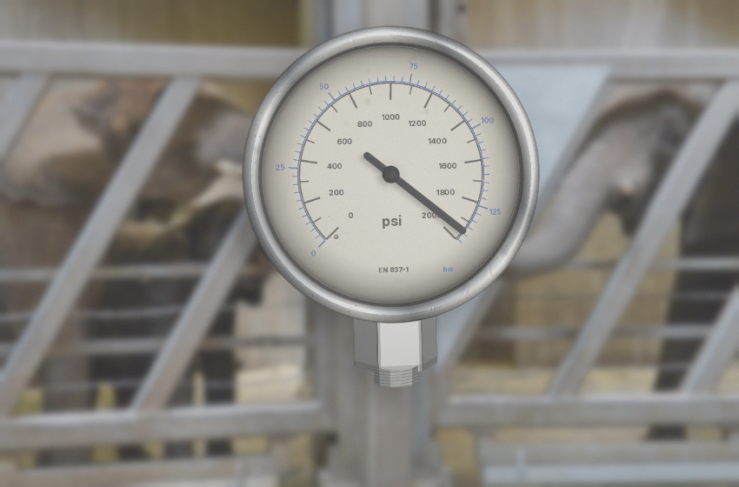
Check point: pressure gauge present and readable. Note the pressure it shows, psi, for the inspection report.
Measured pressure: 1950 psi
